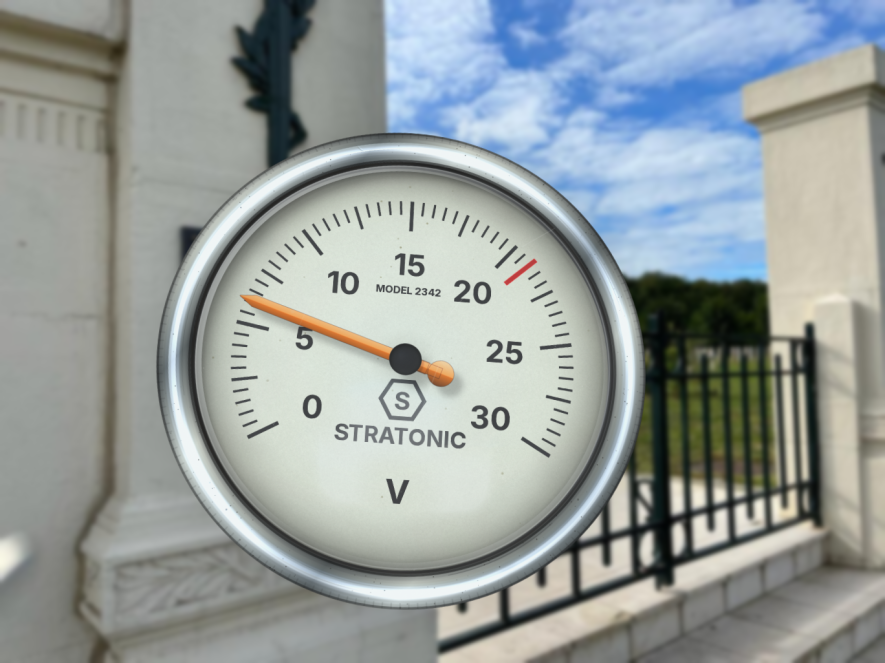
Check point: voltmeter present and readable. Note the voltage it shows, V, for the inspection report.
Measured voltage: 6 V
